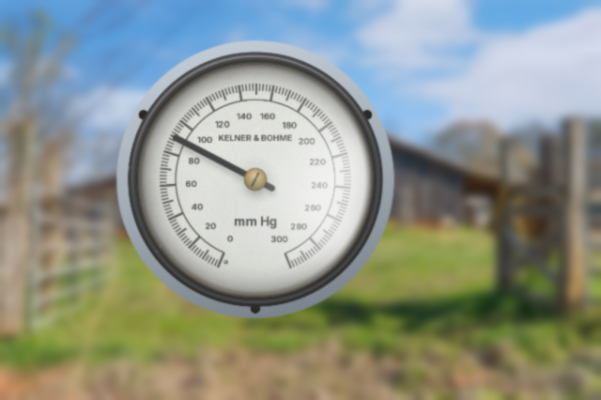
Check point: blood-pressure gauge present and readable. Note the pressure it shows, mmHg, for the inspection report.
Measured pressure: 90 mmHg
